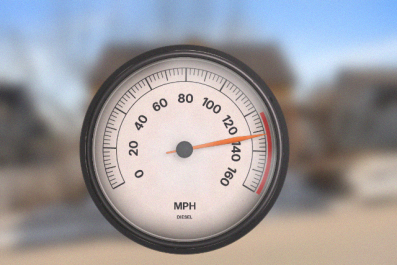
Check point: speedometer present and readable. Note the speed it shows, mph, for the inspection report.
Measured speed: 132 mph
